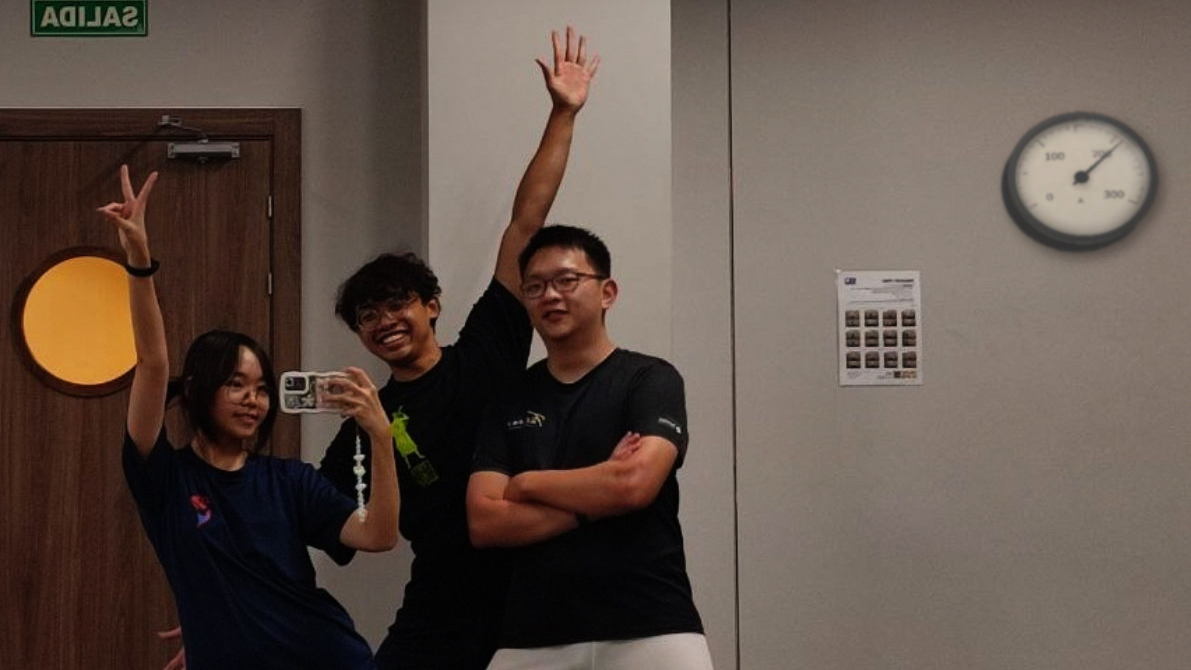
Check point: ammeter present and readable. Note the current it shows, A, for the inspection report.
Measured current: 210 A
